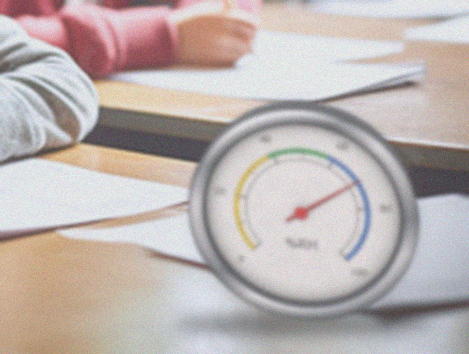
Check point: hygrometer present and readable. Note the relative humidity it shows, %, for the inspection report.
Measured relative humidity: 70 %
